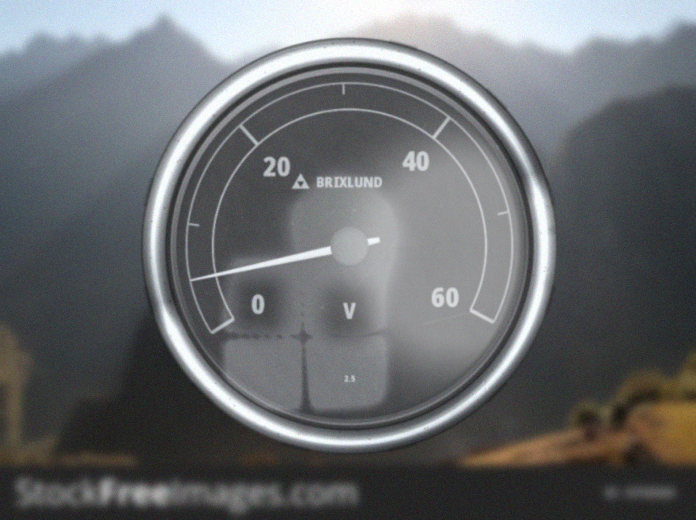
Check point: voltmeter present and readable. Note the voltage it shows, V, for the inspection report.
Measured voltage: 5 V
